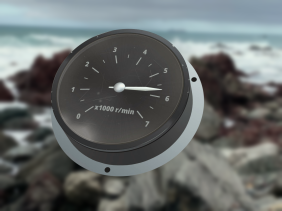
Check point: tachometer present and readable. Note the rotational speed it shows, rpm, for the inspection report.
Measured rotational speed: 5750 rpm
